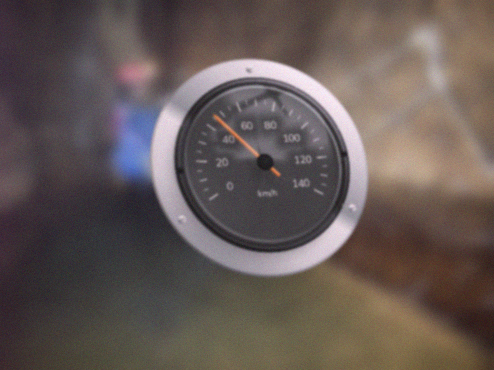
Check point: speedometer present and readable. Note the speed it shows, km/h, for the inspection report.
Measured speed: 45 km/h
